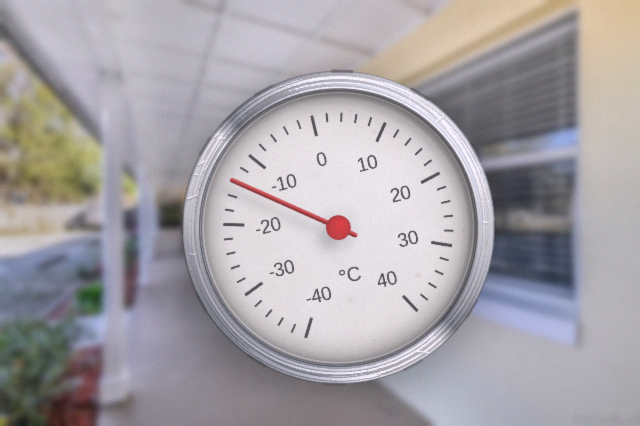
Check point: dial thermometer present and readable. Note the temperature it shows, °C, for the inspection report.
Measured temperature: -14 °C
